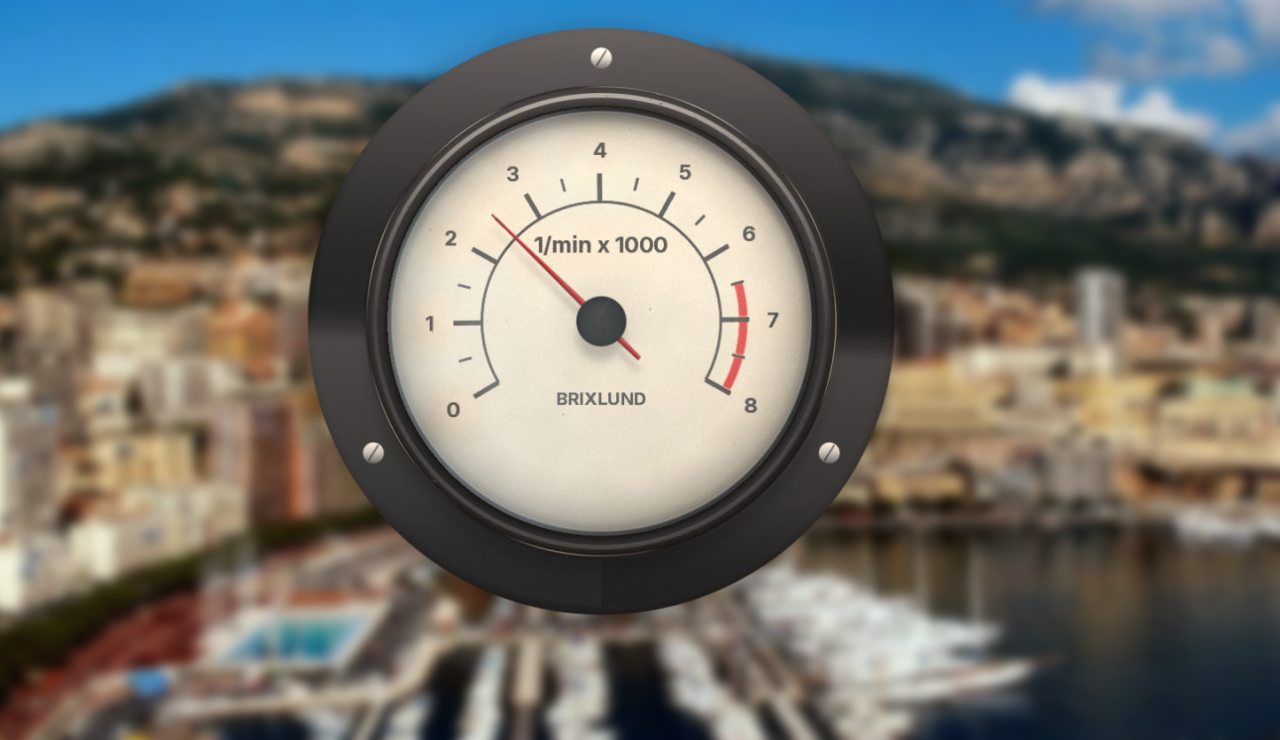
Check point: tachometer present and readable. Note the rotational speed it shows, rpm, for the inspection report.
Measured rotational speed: 2500 rpm
